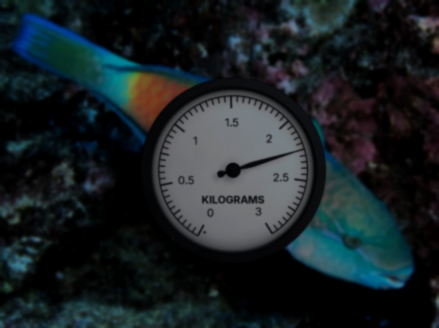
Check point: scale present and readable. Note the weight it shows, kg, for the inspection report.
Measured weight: 2.25 kg
